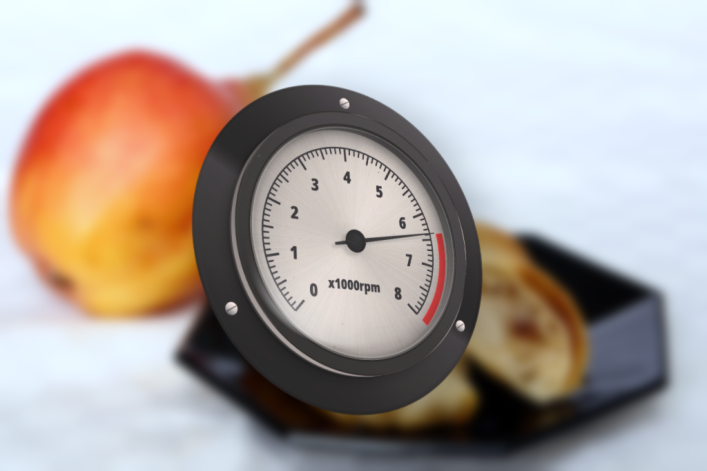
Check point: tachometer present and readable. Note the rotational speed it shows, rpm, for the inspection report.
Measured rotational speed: 6400 rpm
